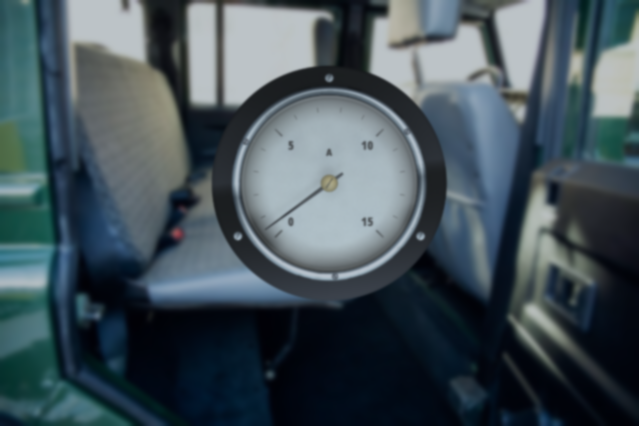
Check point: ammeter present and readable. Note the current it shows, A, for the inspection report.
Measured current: 0.5 A
